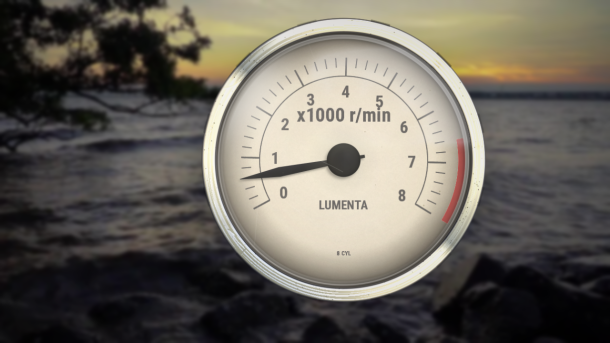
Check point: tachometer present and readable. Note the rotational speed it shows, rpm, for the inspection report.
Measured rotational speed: 600 rpm
